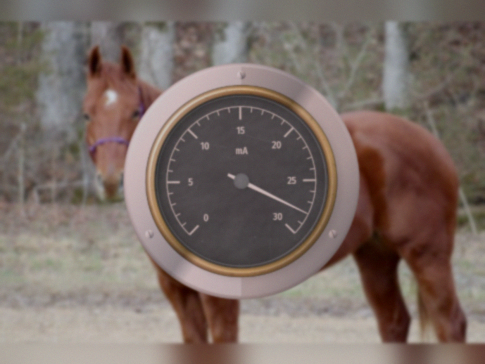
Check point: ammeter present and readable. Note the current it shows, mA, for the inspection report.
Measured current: 28 mA
